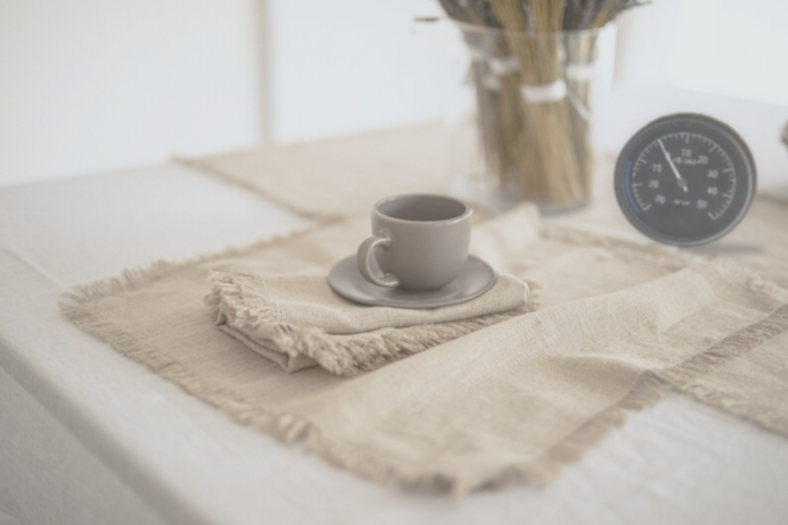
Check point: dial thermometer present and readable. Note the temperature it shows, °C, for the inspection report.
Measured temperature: 0 °C
